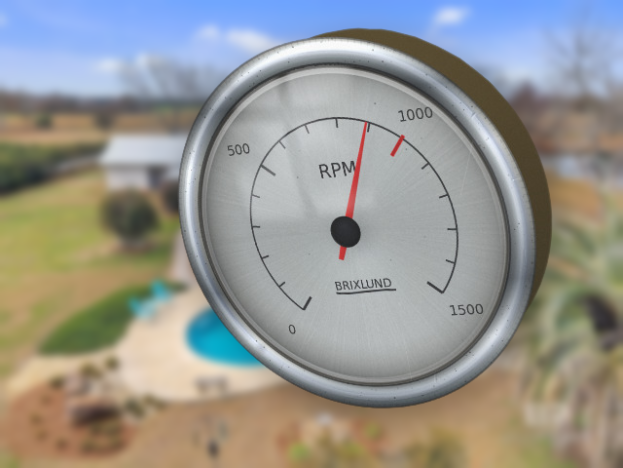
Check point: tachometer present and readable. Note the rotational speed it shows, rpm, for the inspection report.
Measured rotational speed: 900 rpm
